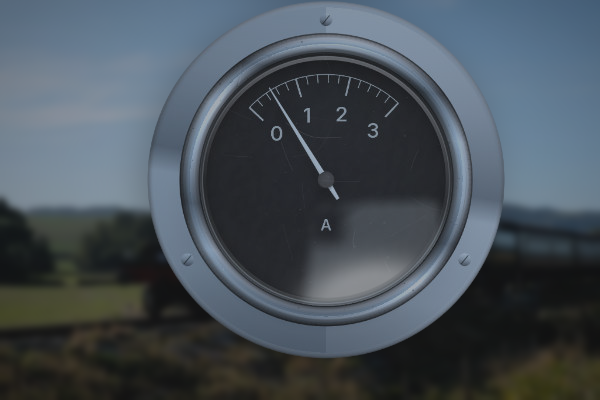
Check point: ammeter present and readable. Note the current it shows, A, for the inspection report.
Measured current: 0.5 A
